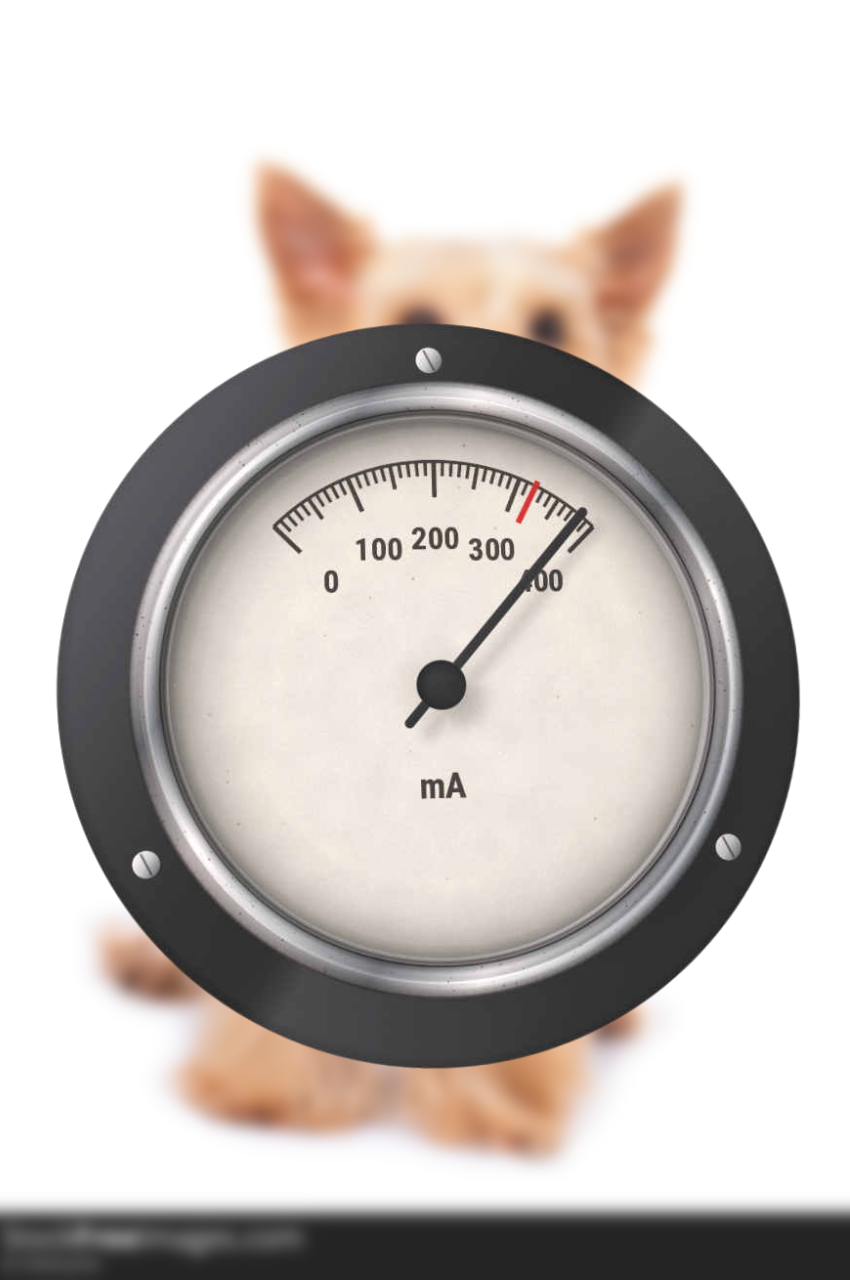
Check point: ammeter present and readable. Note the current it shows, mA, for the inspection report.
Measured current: 380 mA
